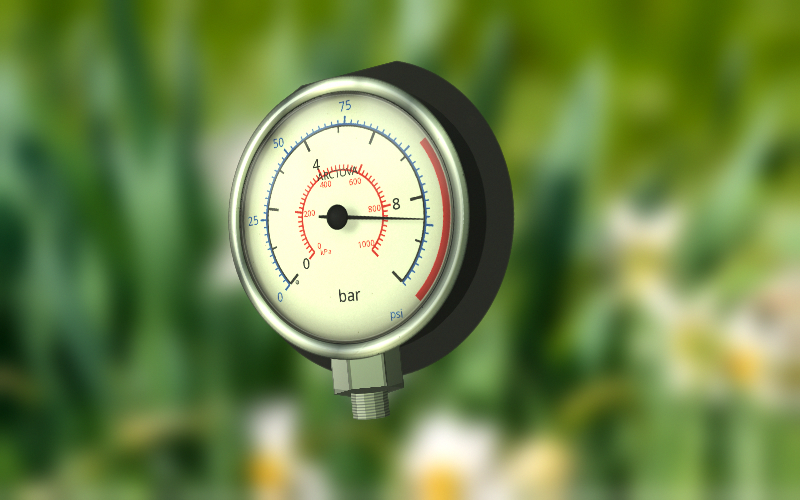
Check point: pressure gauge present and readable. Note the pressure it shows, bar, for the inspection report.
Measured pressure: 8.5 bar
